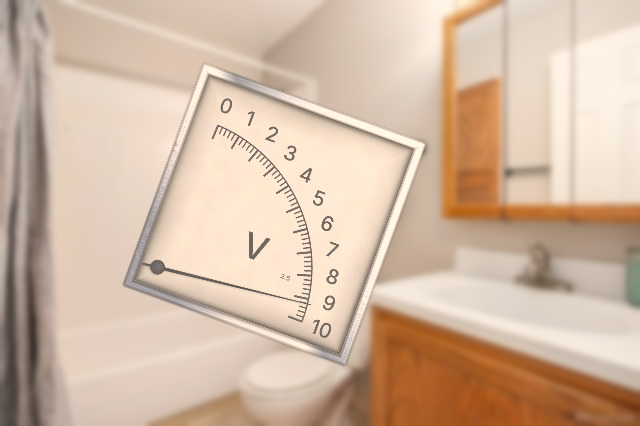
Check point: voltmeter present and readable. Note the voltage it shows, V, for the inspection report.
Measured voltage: 9.2 V
